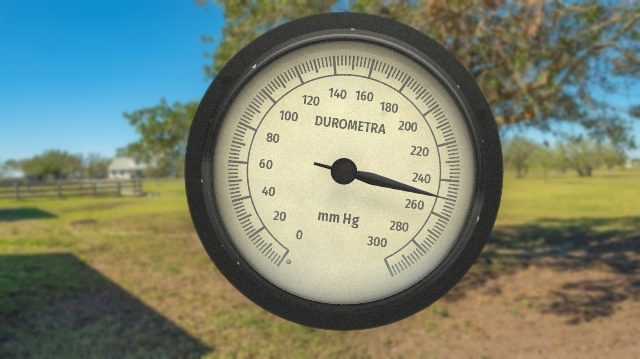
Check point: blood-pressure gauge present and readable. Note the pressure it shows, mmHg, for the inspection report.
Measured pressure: 250 mmHg
